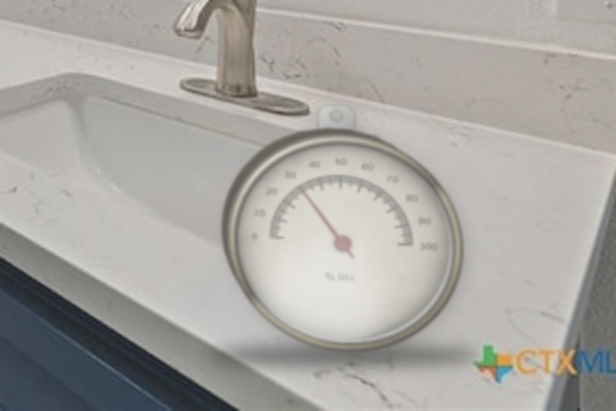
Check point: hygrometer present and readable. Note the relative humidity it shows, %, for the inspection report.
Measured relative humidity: 30 %
